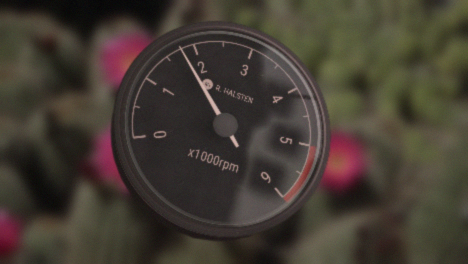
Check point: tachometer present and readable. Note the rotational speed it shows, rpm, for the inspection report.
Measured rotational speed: 1750 rpm
